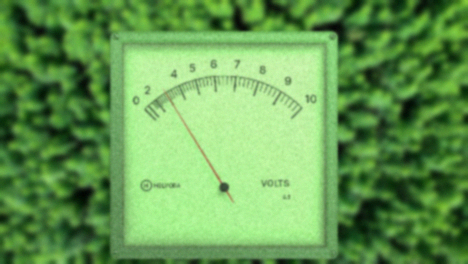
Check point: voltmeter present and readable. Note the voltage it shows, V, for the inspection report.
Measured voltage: 3 V
